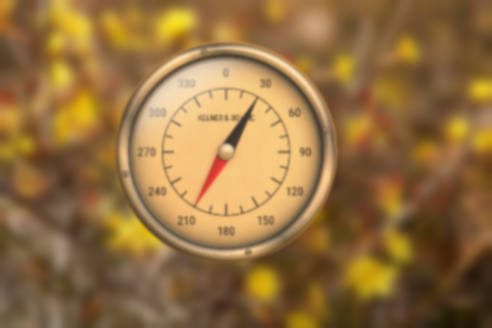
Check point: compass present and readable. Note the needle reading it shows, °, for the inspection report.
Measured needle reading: 210 °
